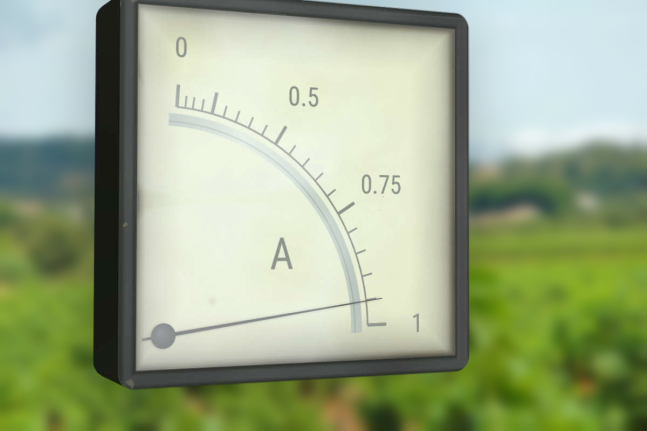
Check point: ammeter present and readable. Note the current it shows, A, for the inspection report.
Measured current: 0.95 A
